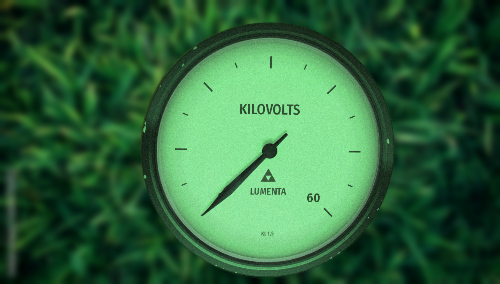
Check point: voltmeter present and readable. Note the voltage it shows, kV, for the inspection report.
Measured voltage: 0 kV
